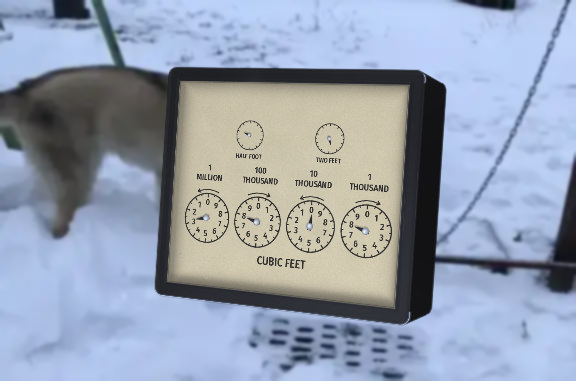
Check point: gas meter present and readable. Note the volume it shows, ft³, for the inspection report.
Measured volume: 279800 ft³
